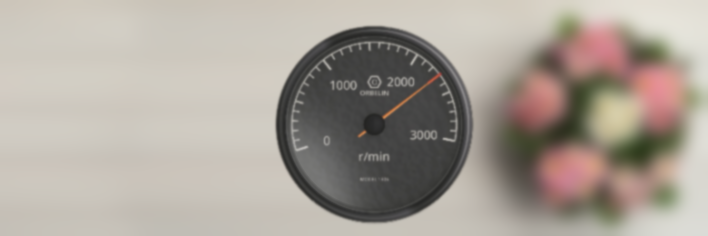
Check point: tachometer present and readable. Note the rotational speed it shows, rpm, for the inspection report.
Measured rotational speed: 2300 rpm
